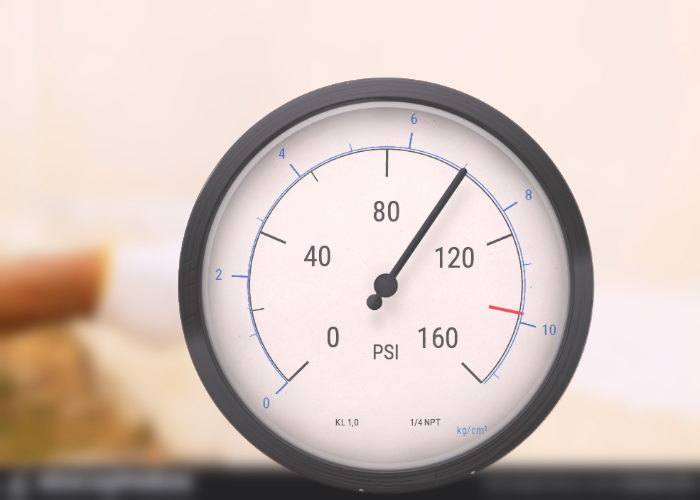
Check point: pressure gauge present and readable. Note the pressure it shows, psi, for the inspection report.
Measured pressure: 100 psi
